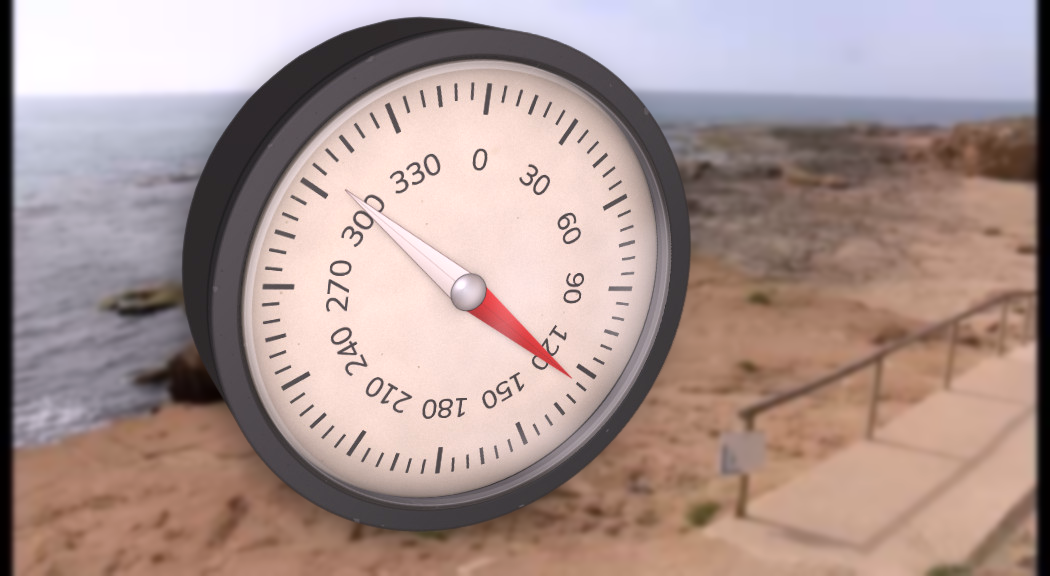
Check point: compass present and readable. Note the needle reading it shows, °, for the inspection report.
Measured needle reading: 125 °
